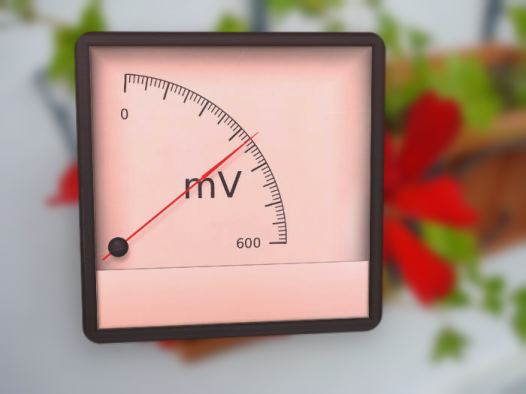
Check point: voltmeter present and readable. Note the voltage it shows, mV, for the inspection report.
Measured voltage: 330 mV
